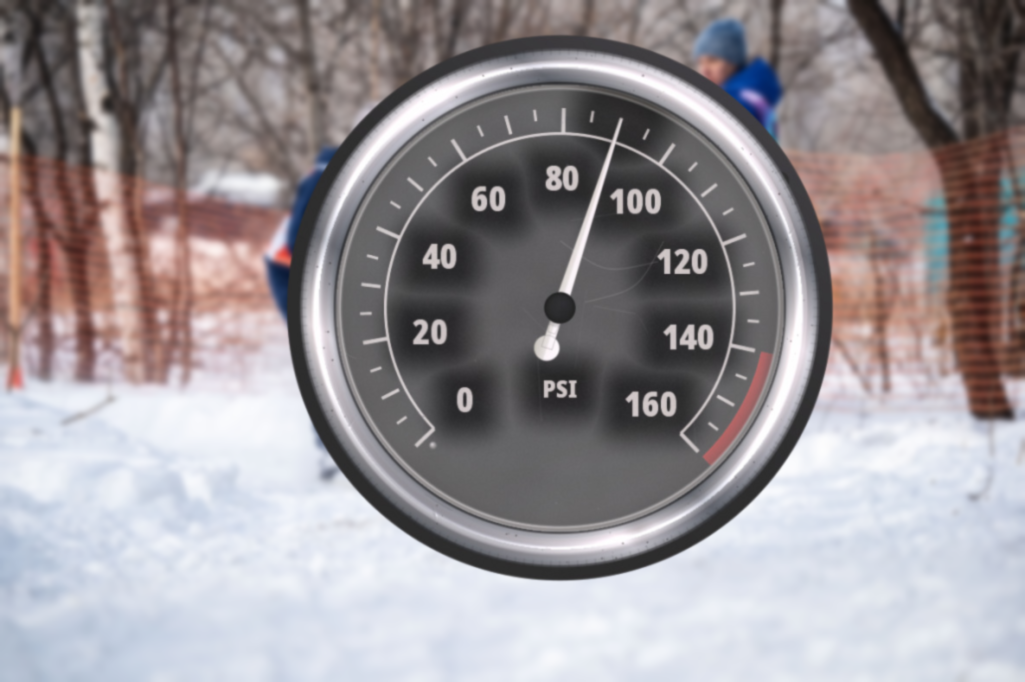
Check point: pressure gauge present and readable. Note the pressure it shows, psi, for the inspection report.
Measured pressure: 90 psi
